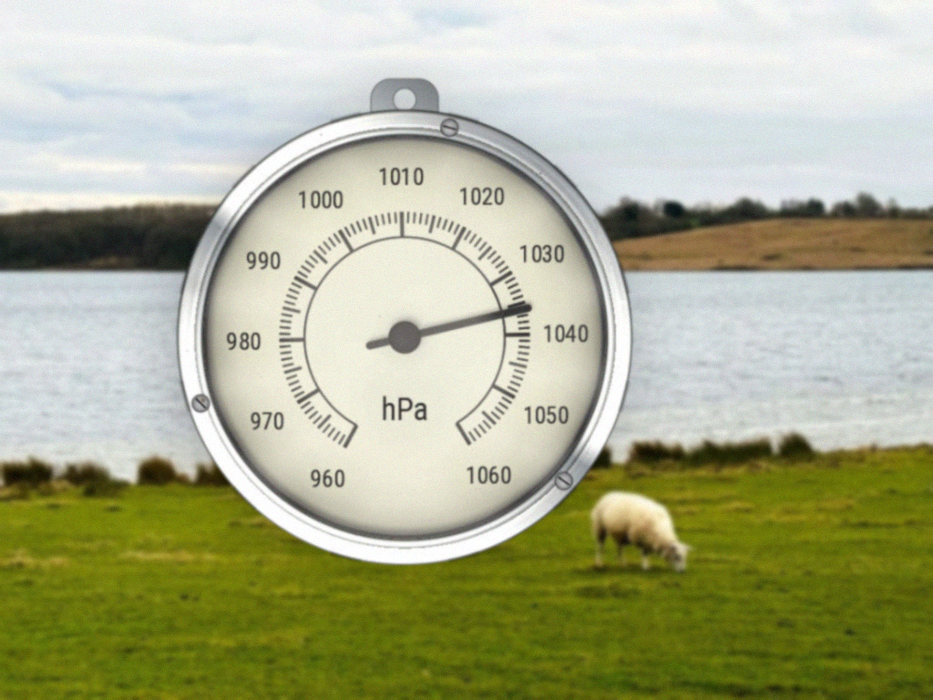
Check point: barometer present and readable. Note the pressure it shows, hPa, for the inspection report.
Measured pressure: 1036 hPa
